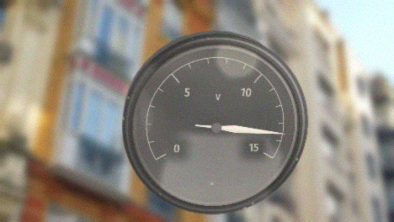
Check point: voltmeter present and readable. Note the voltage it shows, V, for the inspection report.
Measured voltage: 13.5 V
